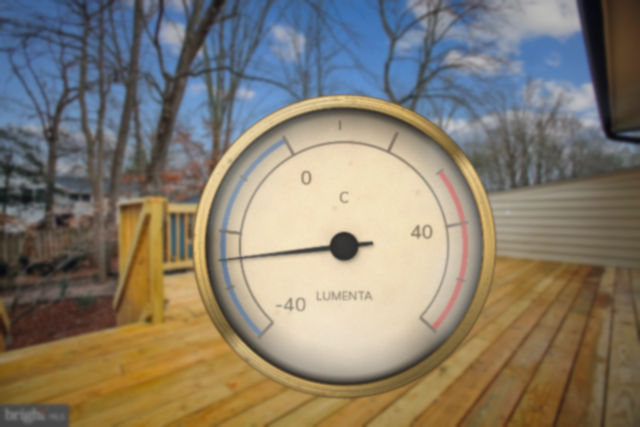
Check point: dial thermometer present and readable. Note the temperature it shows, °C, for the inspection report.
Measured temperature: -25 °C
